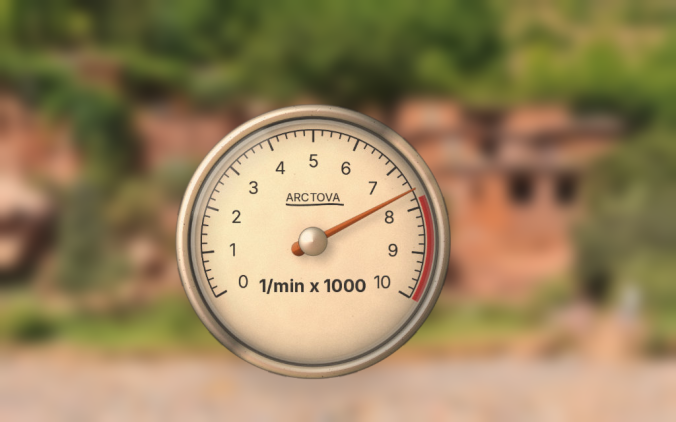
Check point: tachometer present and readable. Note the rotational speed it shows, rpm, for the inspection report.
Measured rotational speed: 7600 rpm
